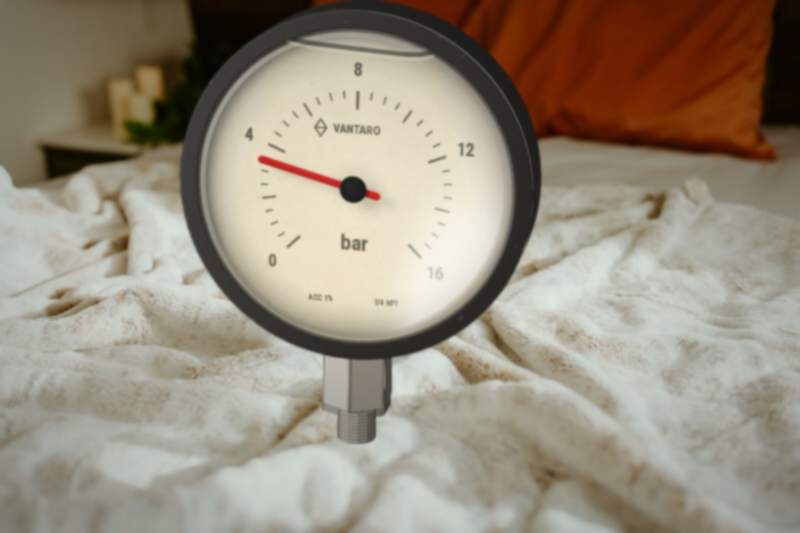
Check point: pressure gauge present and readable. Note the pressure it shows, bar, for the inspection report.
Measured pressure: 3.5 bar
